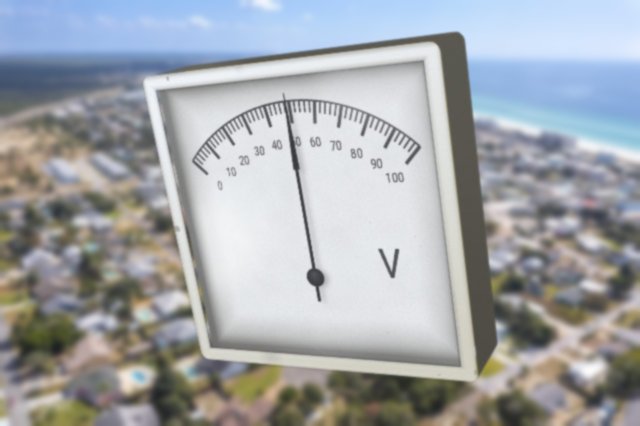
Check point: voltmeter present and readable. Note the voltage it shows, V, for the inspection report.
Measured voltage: 50 V
